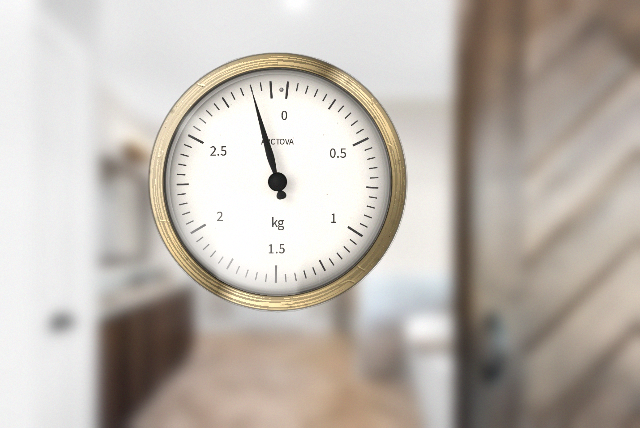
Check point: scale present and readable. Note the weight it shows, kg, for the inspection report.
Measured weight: 2.9 kg
